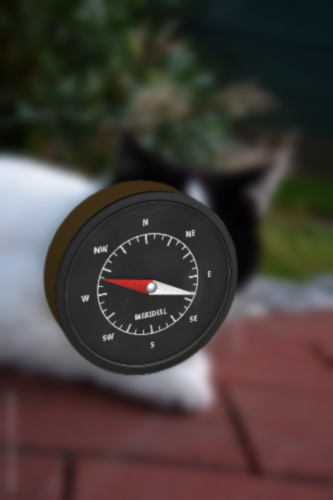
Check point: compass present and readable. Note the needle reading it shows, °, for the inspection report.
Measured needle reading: 290 °
